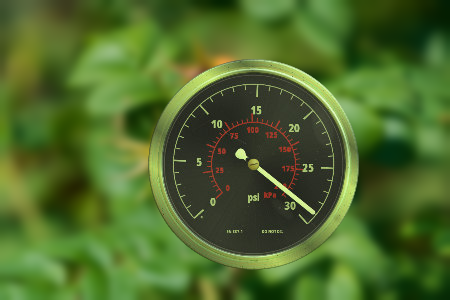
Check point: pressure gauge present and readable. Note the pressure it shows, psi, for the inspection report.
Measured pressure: 29 psi
